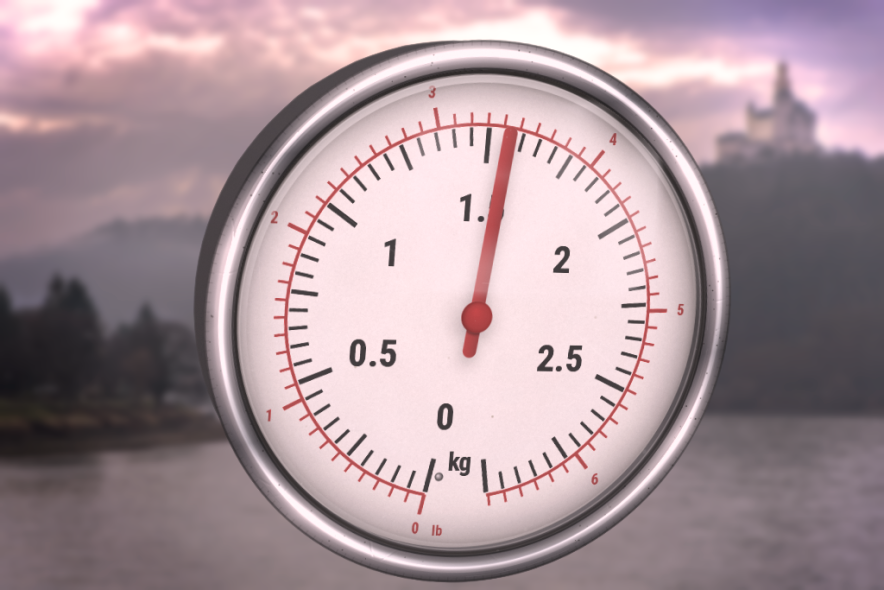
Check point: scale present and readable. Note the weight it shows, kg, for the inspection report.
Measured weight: 1.55 kg
